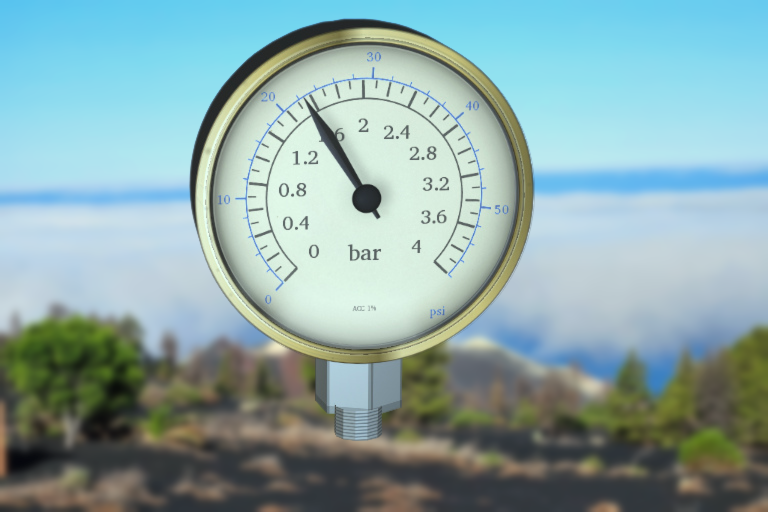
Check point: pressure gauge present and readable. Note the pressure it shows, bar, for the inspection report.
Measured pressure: 1.55 bar
